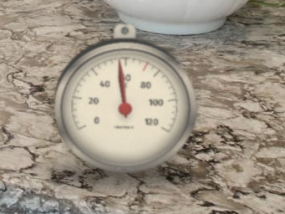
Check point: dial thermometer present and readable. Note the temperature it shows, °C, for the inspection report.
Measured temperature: 56 °C
